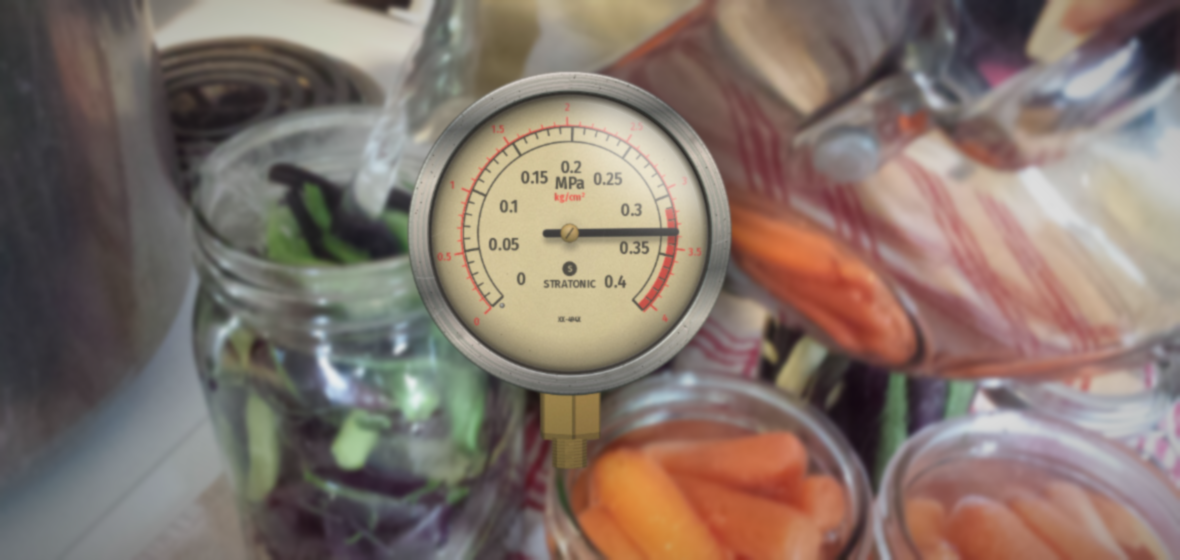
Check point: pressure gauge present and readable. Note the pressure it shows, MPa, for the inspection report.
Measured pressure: 0.33 MPa
